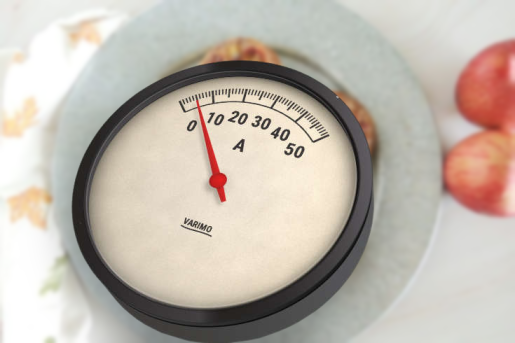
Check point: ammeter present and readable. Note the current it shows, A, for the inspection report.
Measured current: 5 A
